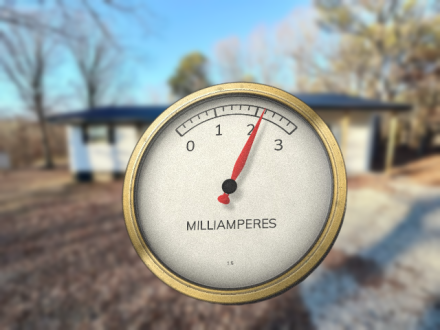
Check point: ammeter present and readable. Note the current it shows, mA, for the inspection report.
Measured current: 2.2 mA
